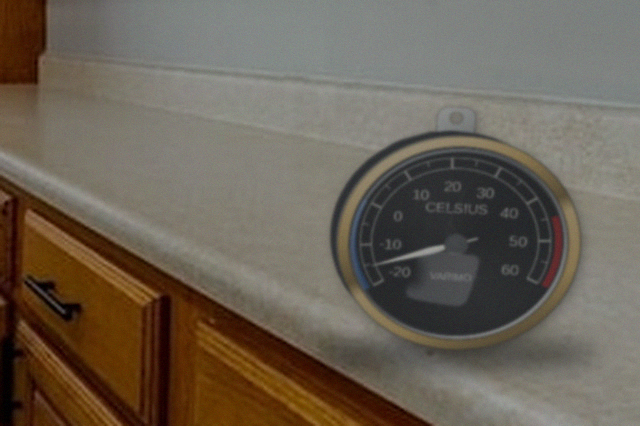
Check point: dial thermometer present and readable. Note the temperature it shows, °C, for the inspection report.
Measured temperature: -15 °C
